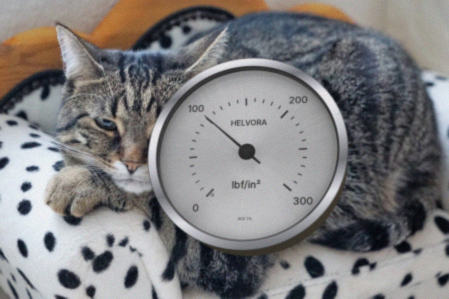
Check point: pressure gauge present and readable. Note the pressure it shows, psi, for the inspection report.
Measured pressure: 100 psi
